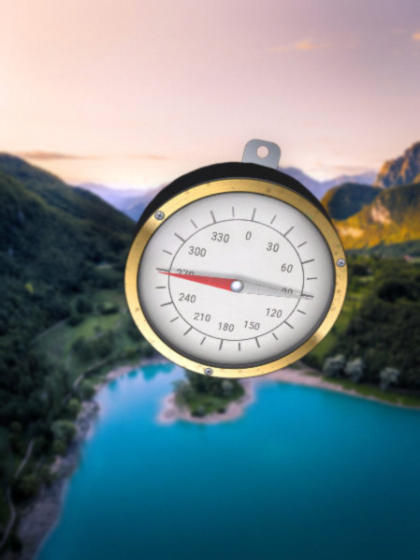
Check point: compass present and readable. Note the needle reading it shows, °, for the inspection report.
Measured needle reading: 270 °
